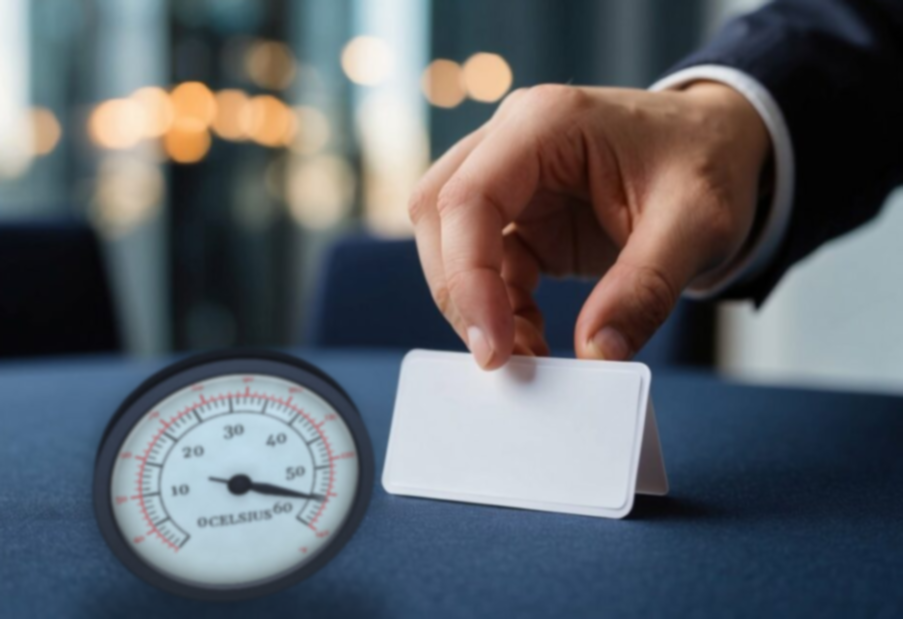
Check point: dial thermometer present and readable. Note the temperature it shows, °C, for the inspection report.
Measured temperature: 55 °C
